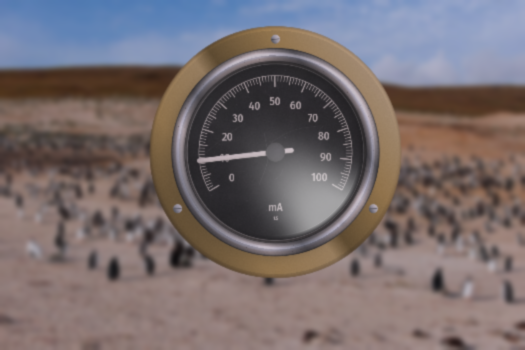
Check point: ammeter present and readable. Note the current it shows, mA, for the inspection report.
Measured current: 10 mA
